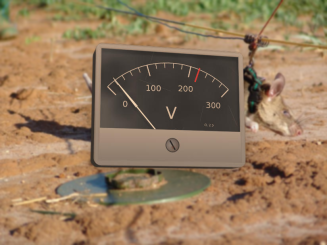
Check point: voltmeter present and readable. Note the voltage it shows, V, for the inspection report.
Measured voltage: 20 V
